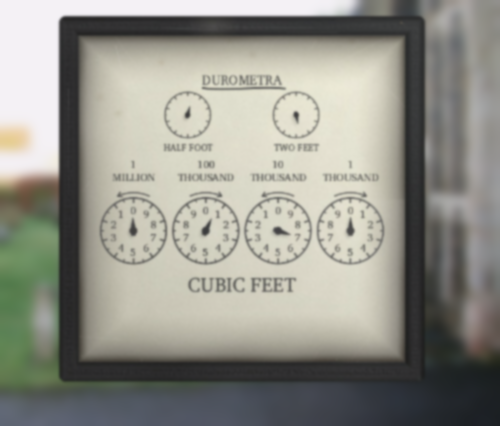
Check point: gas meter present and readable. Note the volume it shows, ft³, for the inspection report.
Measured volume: 7000 ft³
